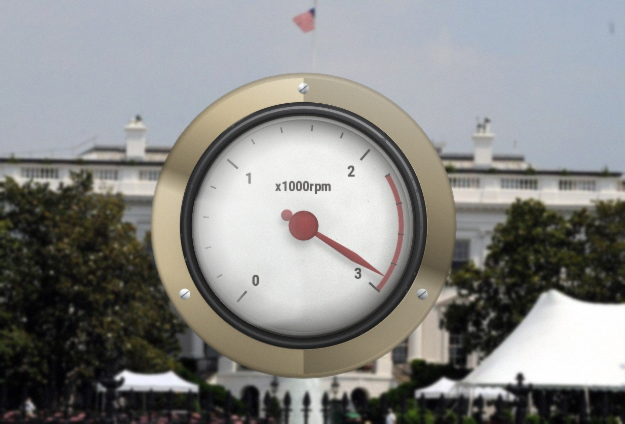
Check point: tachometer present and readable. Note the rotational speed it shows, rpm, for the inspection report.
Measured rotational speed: 2900 rpm
